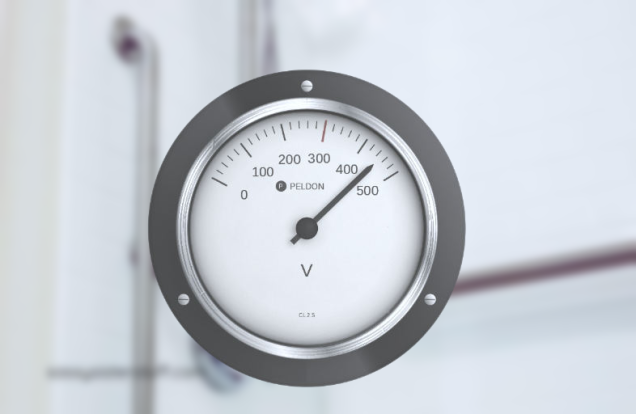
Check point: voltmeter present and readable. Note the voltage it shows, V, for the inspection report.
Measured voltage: 450 V
